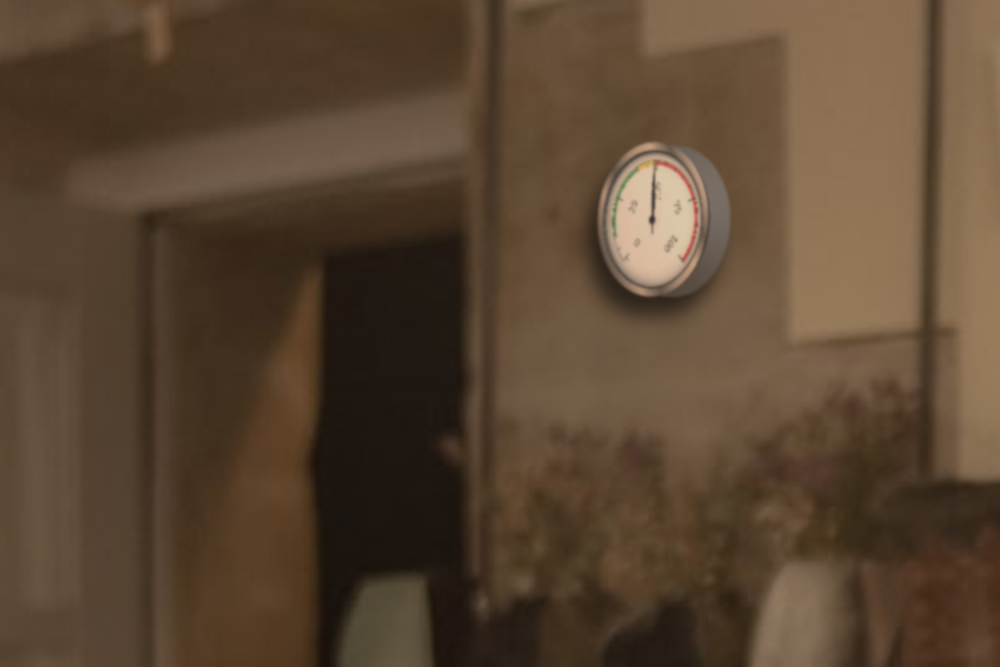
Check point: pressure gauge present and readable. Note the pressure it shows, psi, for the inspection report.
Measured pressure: 50 psi
